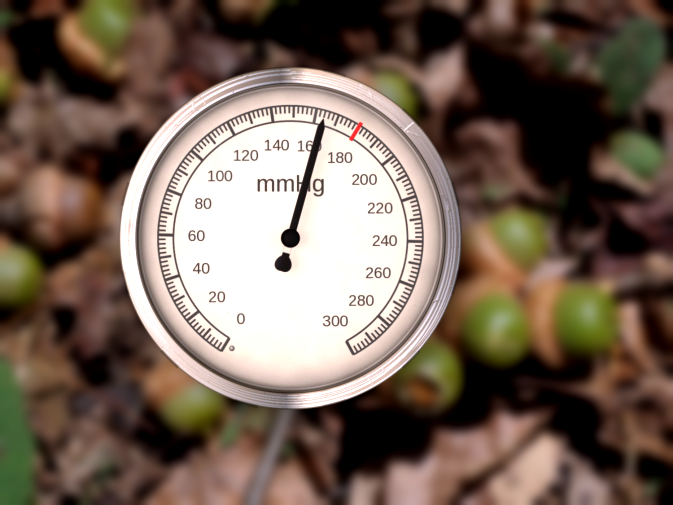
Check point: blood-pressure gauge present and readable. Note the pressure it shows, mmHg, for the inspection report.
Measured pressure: 164 mmHg
